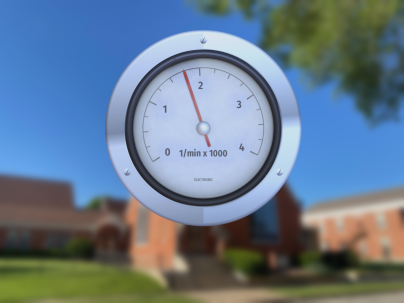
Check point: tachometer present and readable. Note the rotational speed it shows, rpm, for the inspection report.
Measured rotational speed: 1750 rpm
